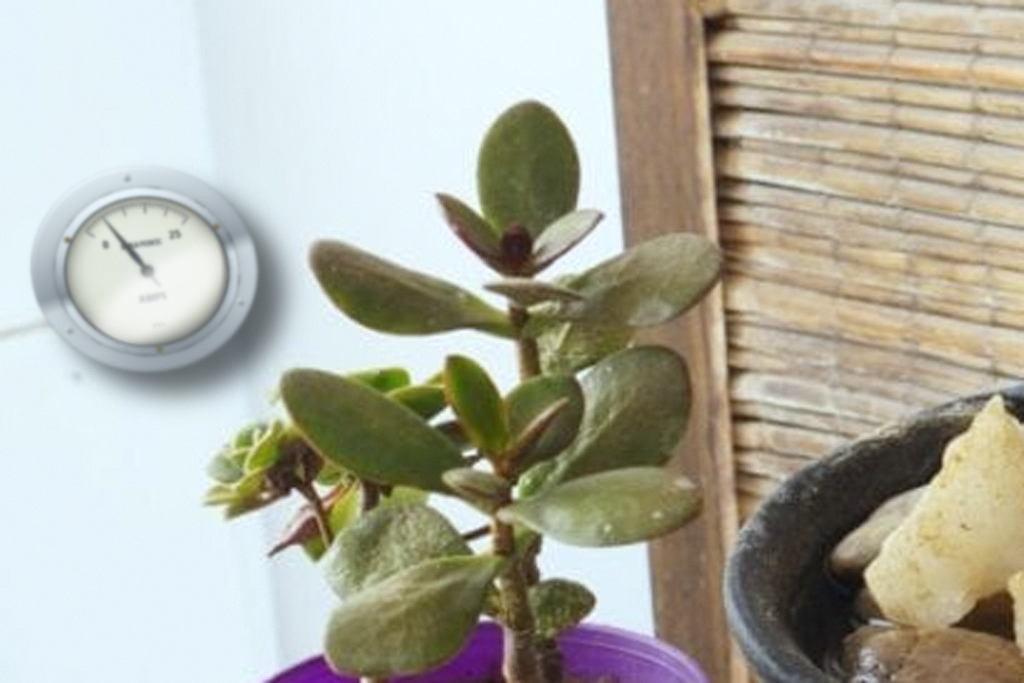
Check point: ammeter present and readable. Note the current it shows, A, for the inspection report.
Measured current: 5 A
